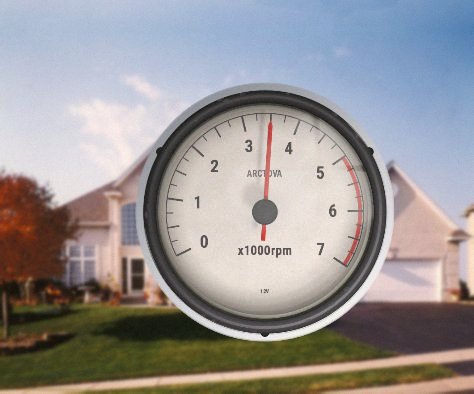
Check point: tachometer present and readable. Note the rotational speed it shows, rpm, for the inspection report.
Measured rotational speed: 3500 rpm
